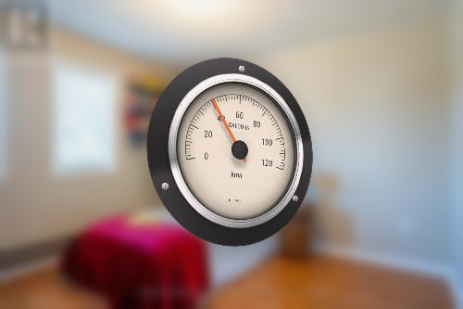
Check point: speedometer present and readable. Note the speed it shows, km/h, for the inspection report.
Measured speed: 40 km/h
